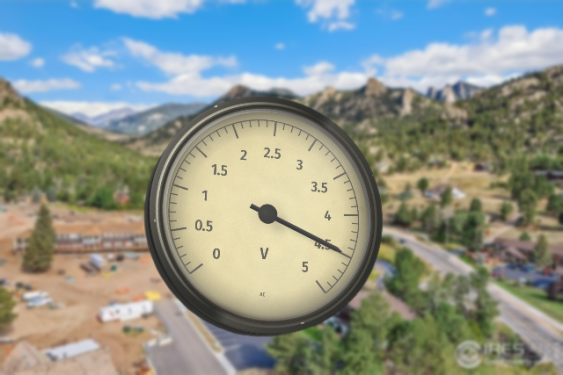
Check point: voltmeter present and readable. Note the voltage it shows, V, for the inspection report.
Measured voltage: 4.5 V
